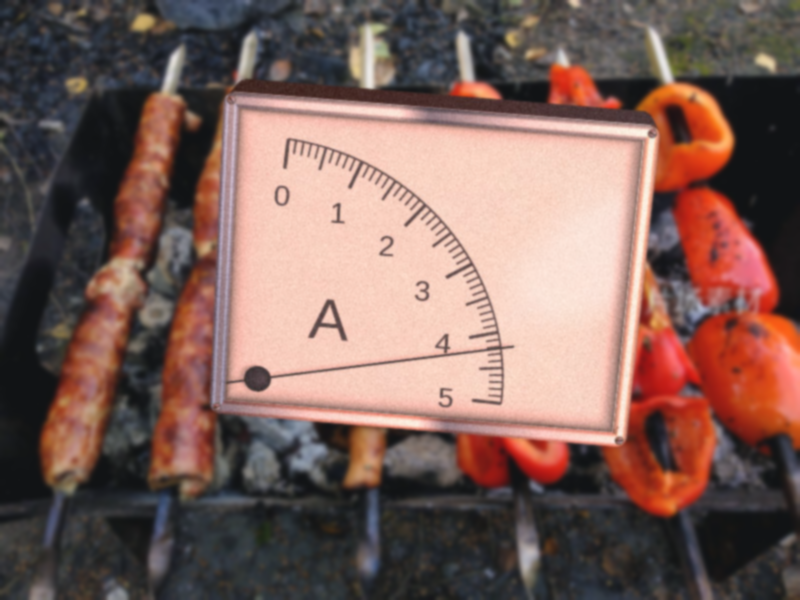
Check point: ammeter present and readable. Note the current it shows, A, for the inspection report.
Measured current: 4.2 A
